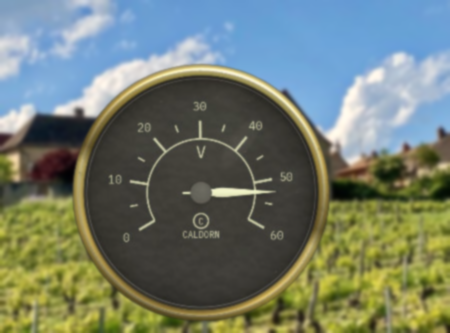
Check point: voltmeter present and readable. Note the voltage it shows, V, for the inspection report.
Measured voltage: 52.5 V
